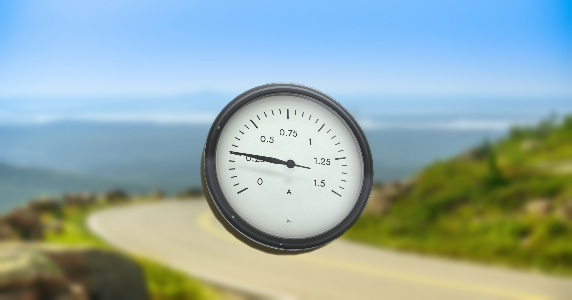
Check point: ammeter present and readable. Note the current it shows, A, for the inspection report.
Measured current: 0.25 A
